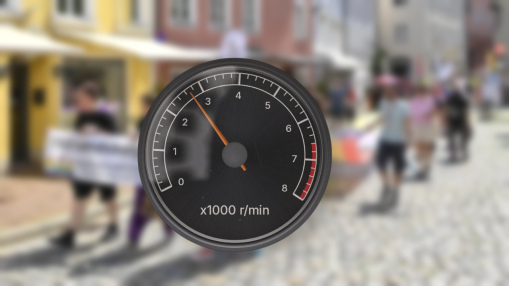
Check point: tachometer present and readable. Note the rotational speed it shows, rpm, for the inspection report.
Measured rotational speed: 2700 rpm
